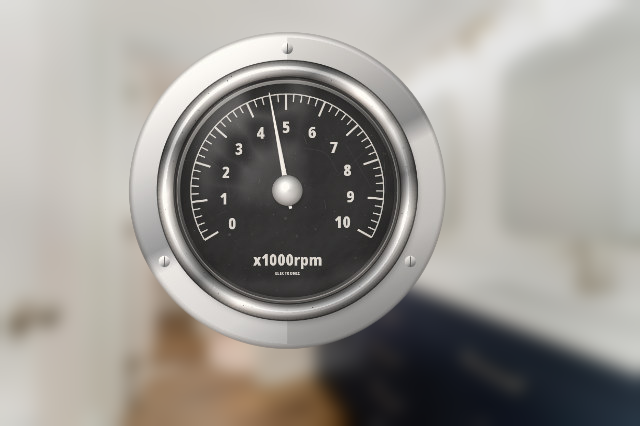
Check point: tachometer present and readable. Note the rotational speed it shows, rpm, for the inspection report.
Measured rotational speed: 4600 rpm
